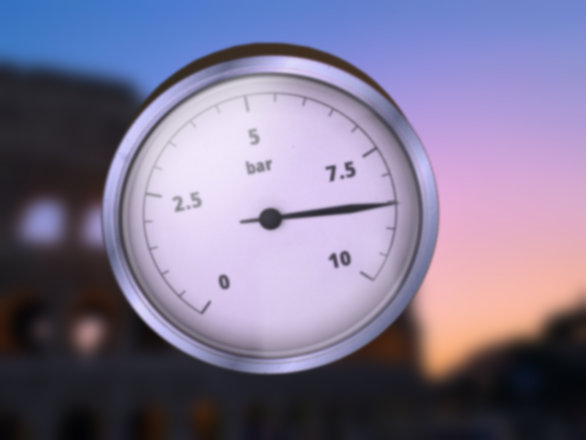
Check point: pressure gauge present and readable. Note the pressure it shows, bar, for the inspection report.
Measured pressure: 8.5 bar
